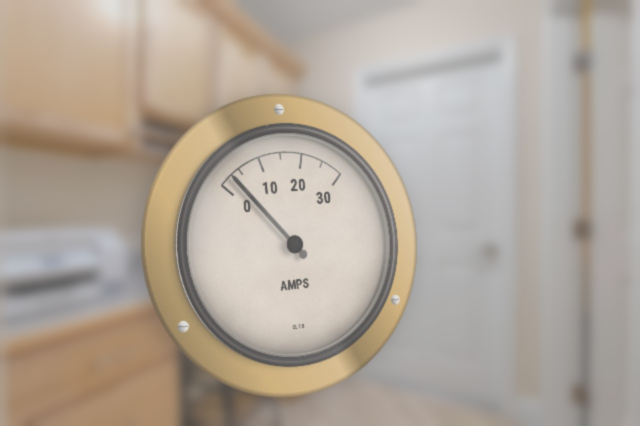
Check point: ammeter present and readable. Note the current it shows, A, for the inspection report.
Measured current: 2.5 A
